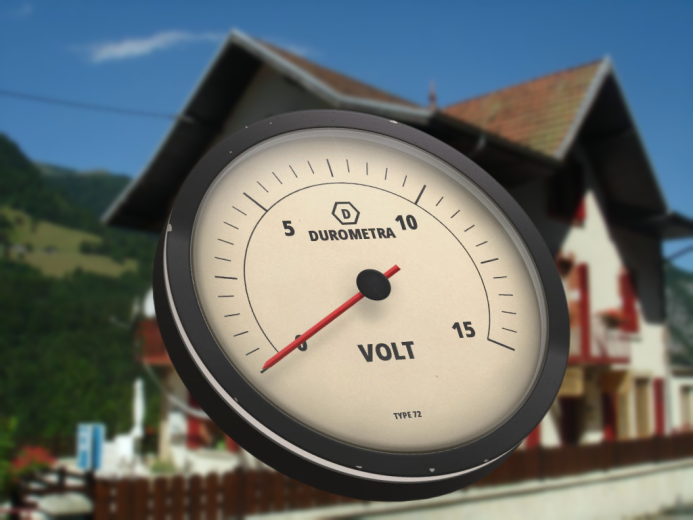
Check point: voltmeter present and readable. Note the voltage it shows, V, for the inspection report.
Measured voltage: 0 V
